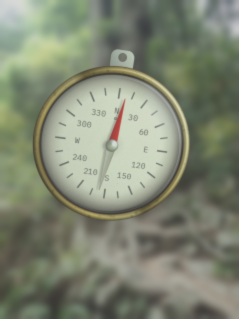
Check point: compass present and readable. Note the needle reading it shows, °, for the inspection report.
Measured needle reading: 7.5 °
